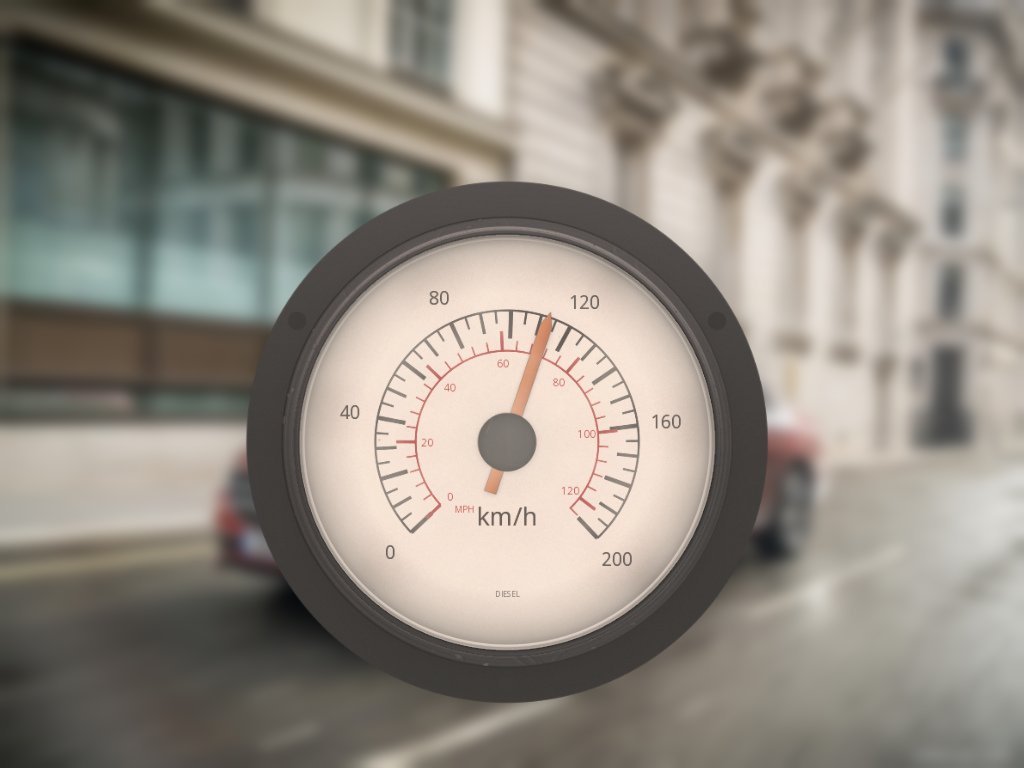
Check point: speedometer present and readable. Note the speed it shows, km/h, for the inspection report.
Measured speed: 112.5 km/h
